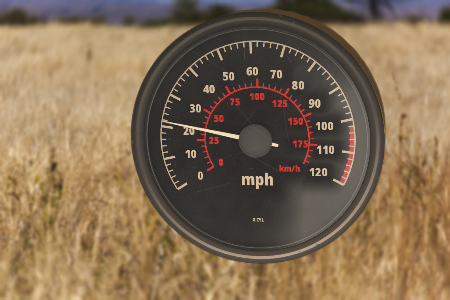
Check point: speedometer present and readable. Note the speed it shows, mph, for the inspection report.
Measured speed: 22 mph
